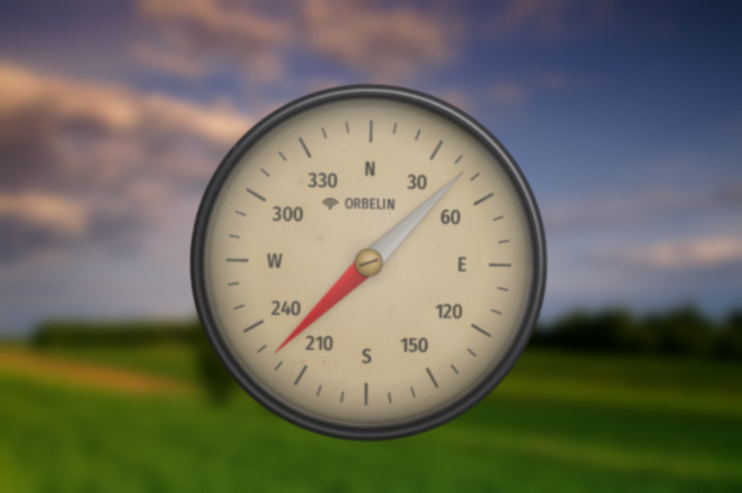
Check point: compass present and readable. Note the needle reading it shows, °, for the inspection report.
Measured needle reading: 225 °
